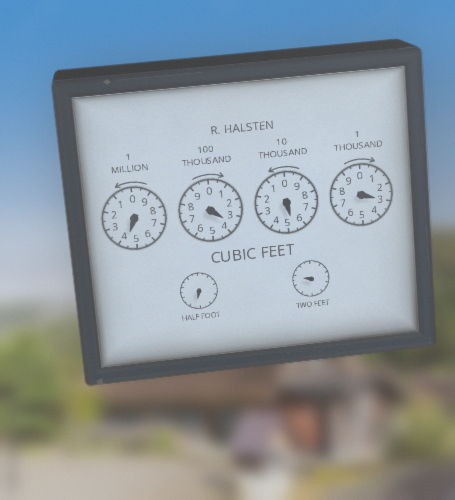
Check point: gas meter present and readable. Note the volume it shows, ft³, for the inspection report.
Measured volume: 435300 ft³
